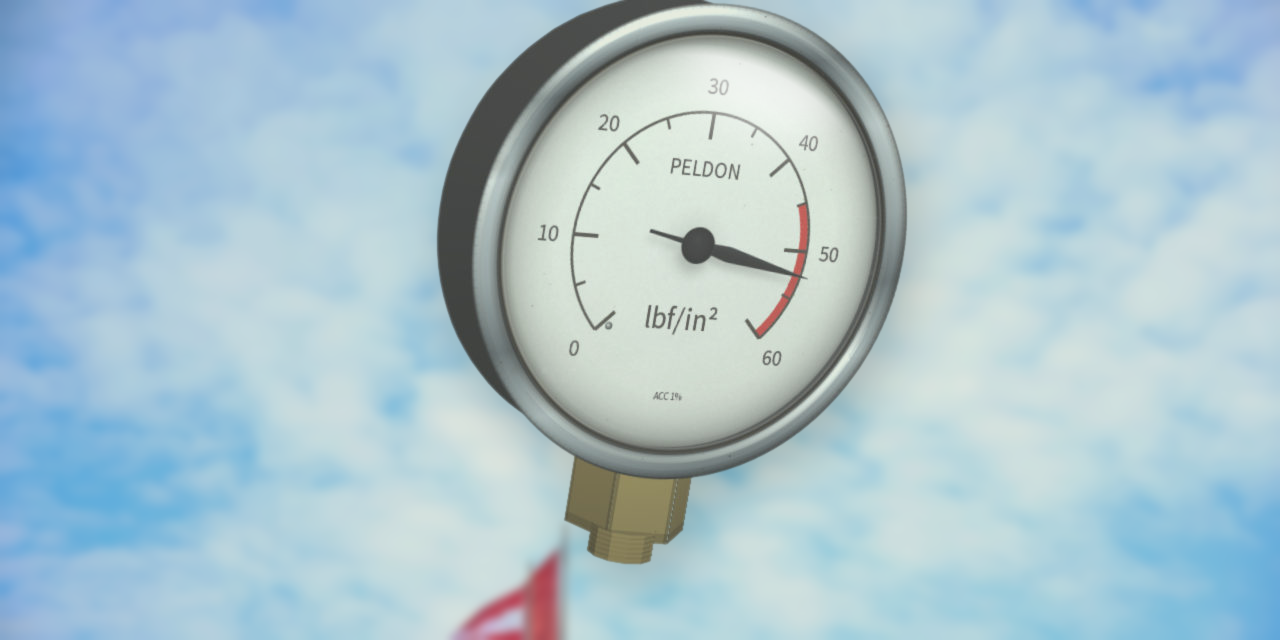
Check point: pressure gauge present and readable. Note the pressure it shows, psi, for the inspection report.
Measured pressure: 52.5 psi
